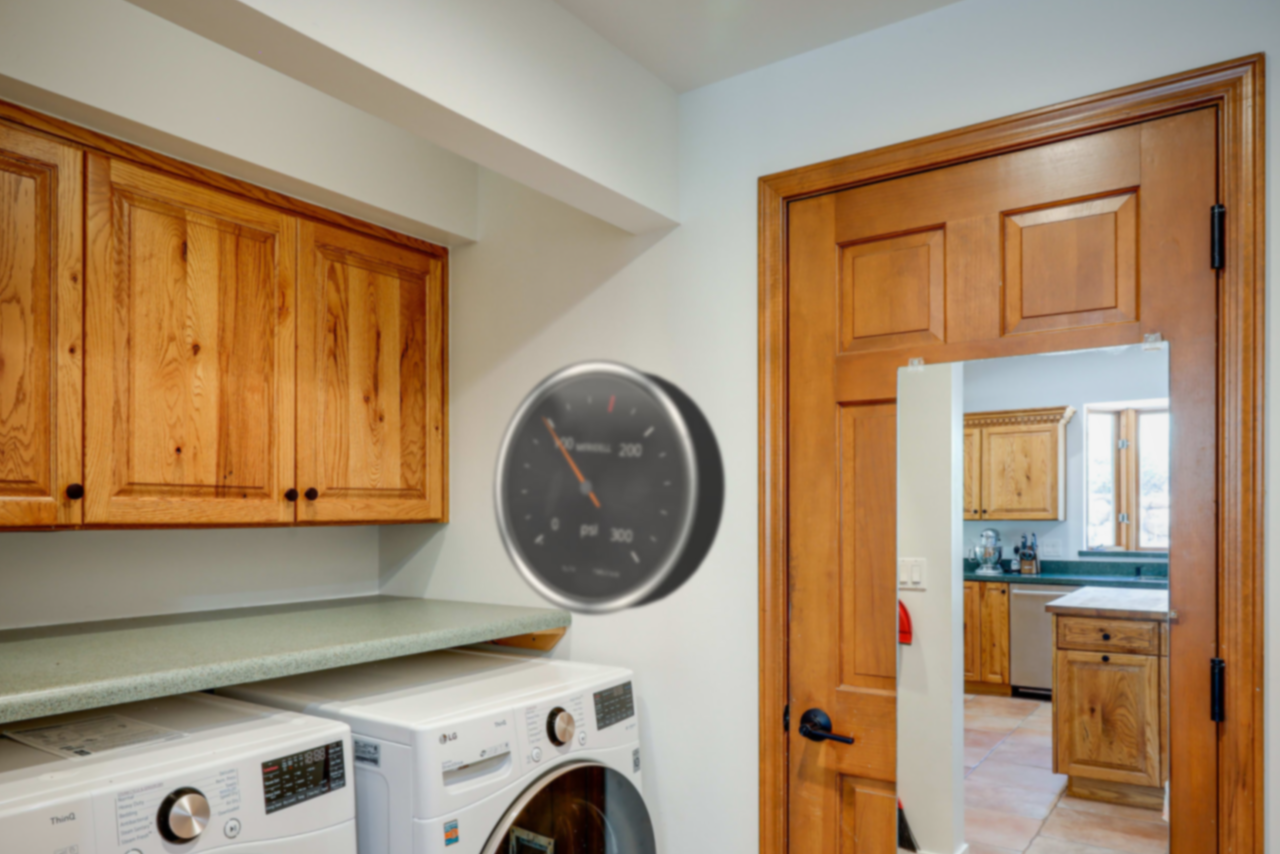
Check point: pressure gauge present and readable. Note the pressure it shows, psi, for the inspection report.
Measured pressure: 100 psi
